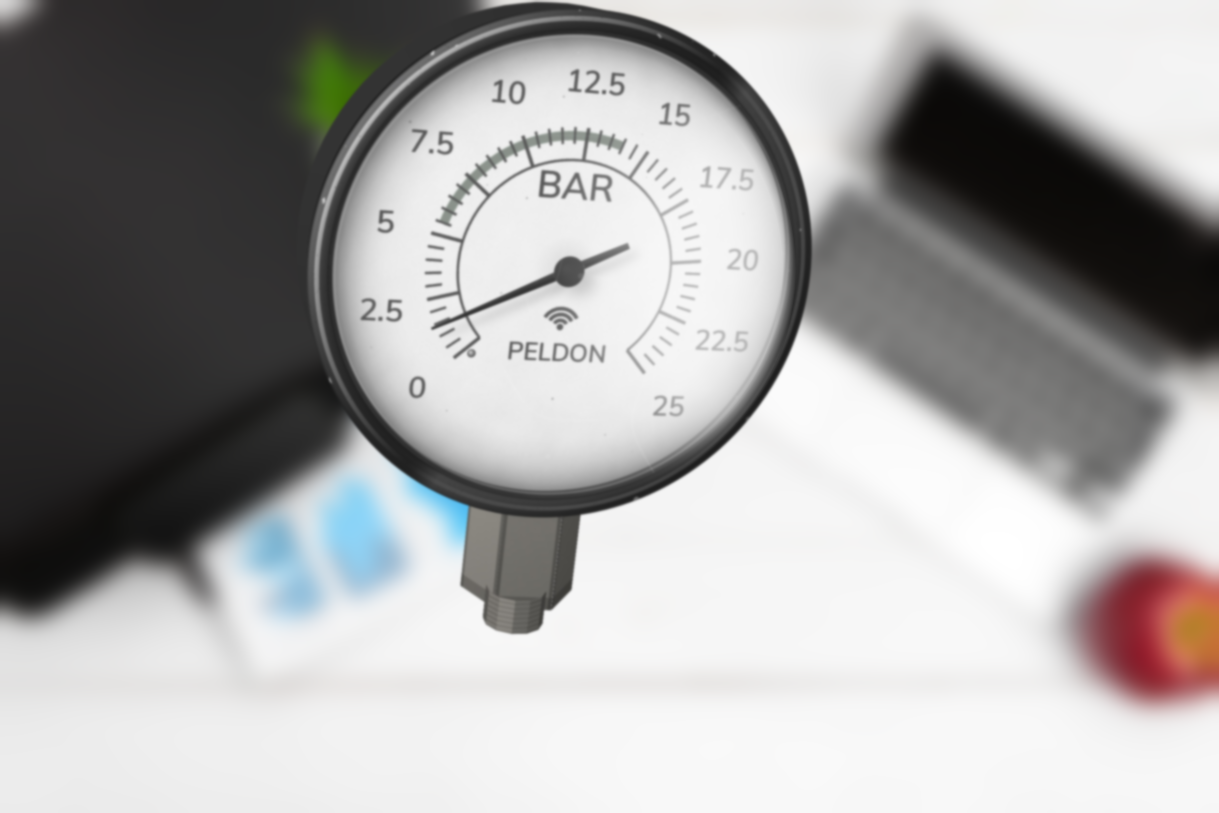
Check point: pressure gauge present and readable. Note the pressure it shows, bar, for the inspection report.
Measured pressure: 1.5 bar
